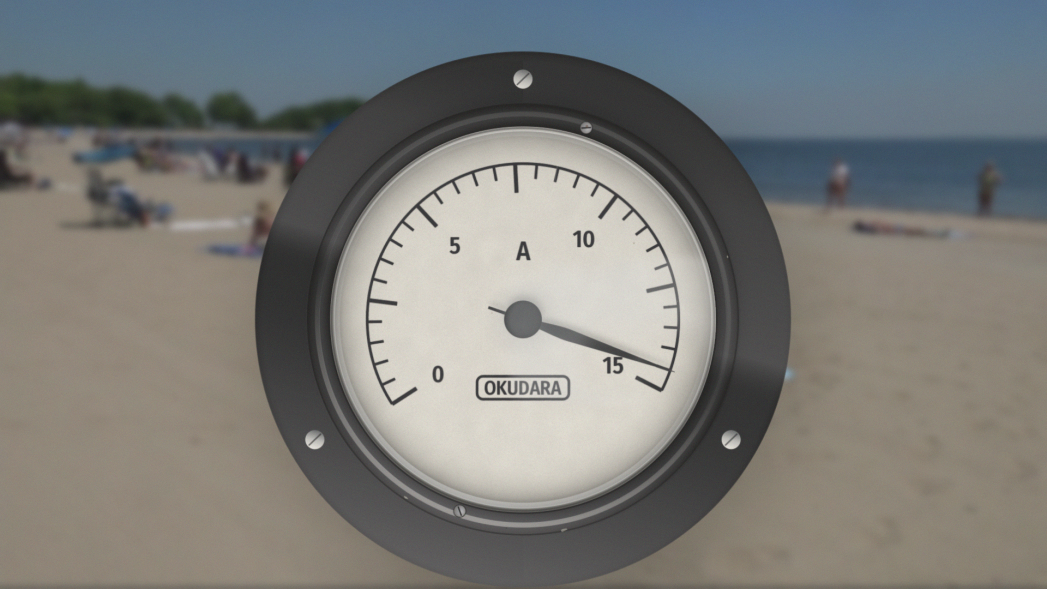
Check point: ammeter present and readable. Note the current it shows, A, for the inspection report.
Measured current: 14.5 A
